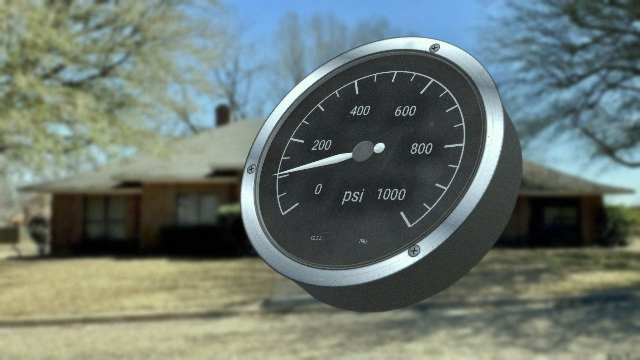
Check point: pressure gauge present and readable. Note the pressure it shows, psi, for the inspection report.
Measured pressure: 100 psi
